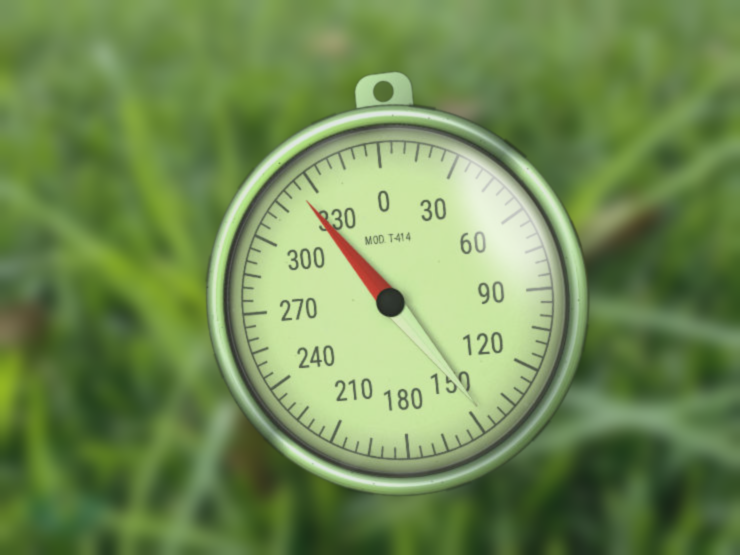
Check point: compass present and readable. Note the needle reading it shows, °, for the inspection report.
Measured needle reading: 325 °
